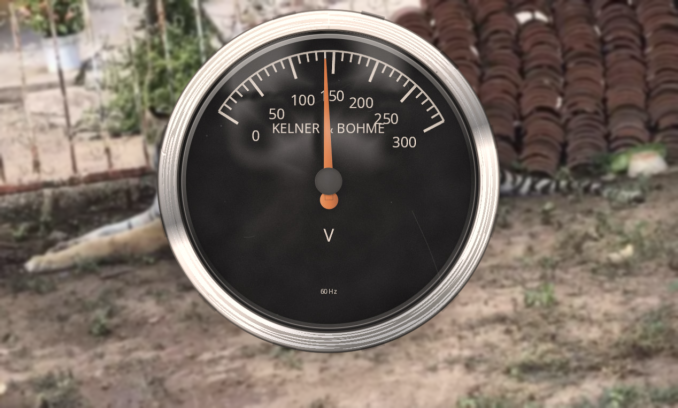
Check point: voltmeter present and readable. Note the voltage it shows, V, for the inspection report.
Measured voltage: 140 V
